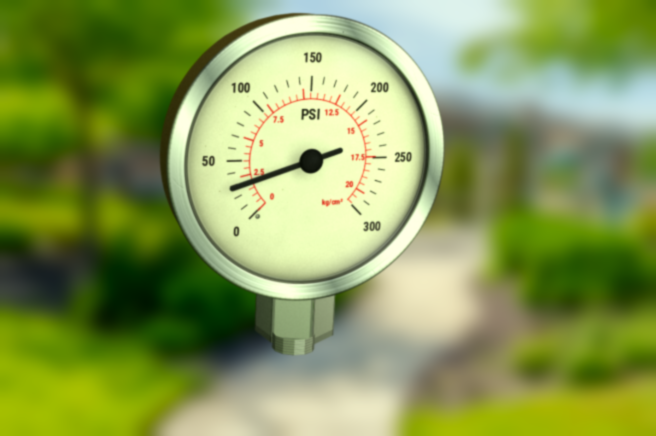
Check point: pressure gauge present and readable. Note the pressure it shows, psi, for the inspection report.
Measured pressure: 30 psi
